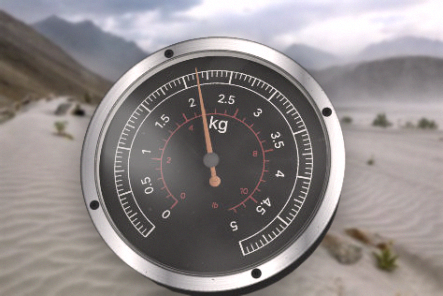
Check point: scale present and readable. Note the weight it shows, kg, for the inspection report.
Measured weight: 2.15 kg
